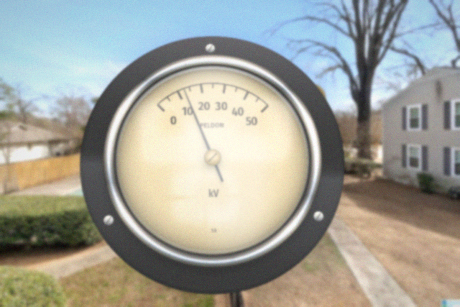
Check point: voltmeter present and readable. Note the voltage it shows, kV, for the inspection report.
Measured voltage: 12.5 kV
